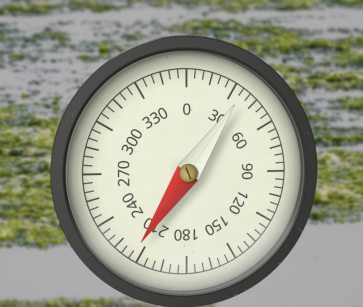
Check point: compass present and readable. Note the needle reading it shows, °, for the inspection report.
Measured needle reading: 215 °
